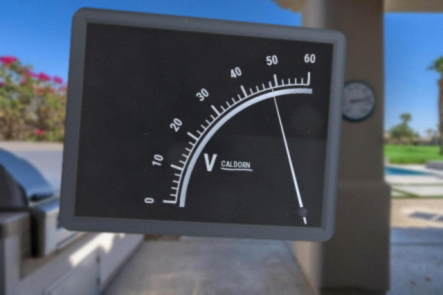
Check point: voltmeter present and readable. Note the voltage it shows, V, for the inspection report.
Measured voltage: 48 V
